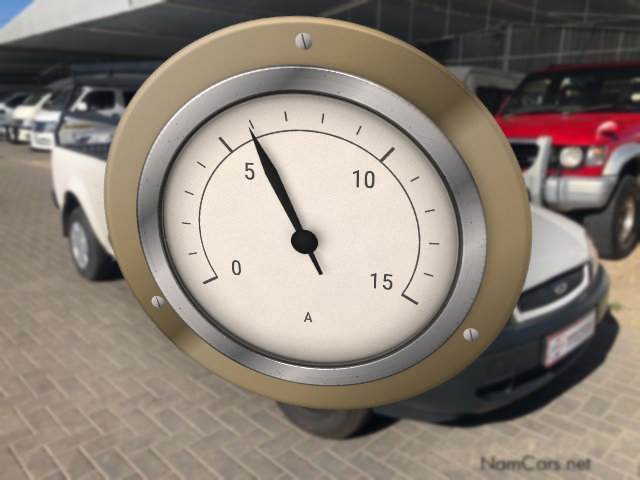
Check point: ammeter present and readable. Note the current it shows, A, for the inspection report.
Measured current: 6 A
